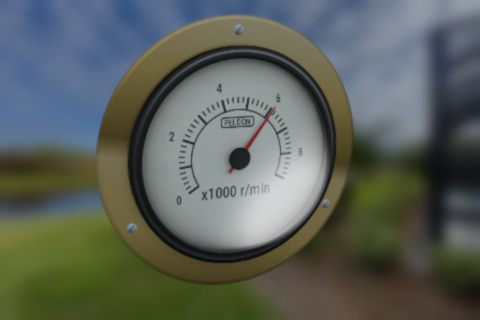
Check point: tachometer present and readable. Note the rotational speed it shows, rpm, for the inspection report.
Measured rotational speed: 6000 rpm
